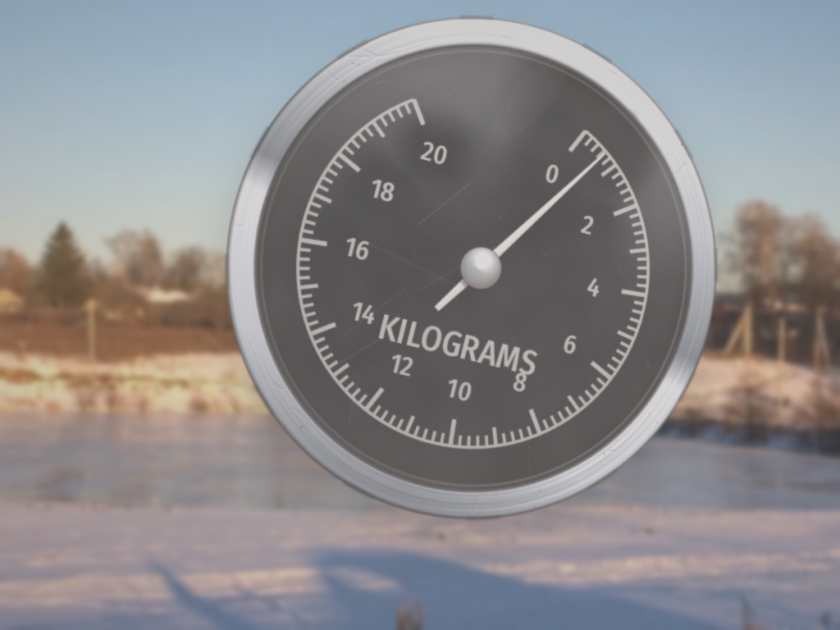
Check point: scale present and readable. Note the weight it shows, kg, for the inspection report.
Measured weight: 0.6 kg
